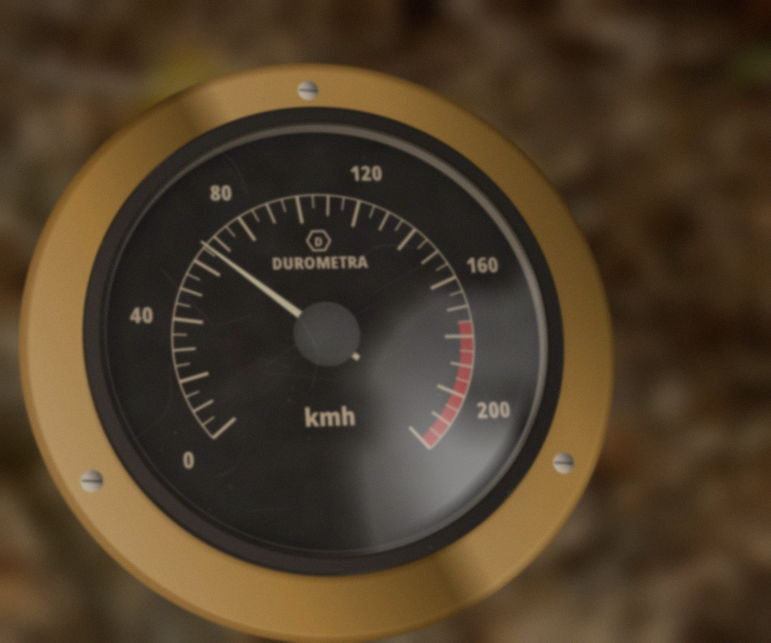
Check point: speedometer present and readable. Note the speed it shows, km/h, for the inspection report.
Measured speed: 65 km/h
